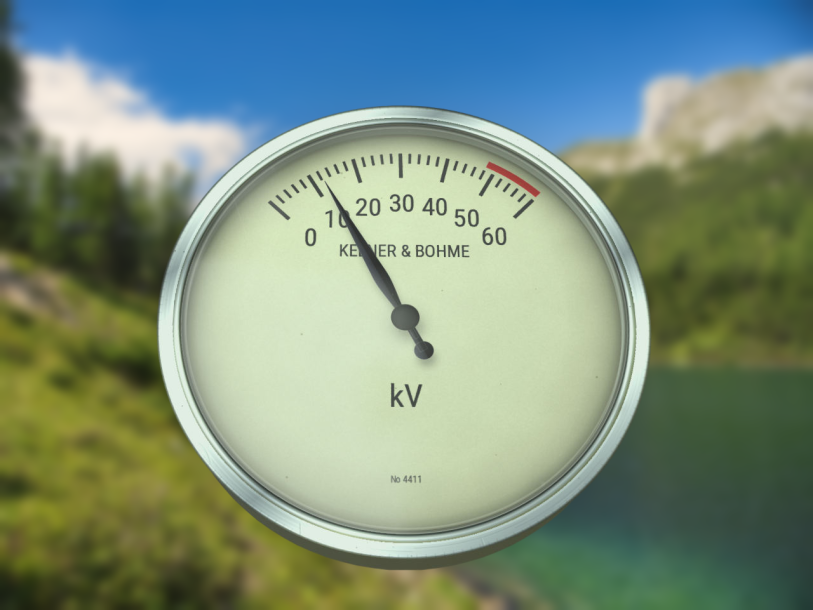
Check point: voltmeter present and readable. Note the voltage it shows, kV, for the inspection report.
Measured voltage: 12 kV
